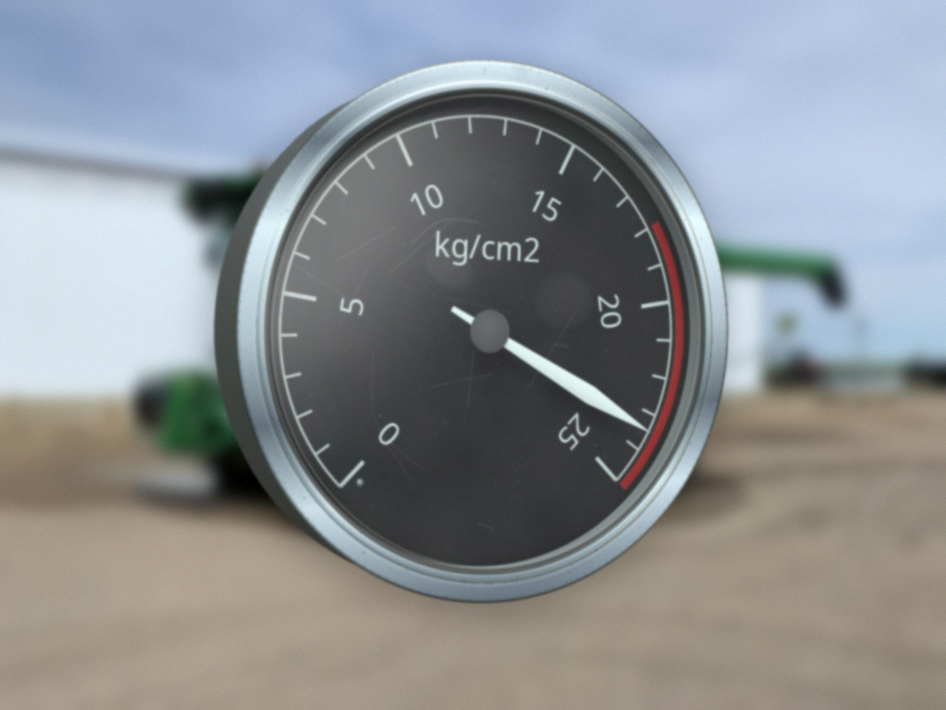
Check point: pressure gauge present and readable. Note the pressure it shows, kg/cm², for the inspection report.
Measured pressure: 23.5 kg/cm²
